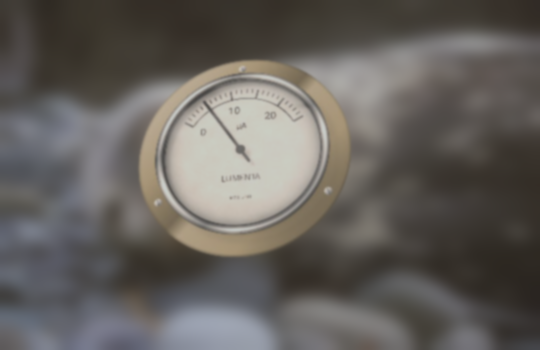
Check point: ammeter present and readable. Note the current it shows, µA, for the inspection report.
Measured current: 5 µA
